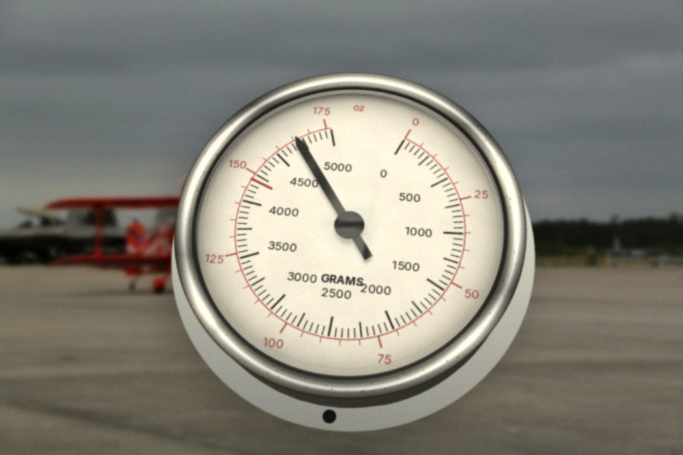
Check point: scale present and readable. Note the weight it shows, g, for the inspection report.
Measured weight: 4700 g
